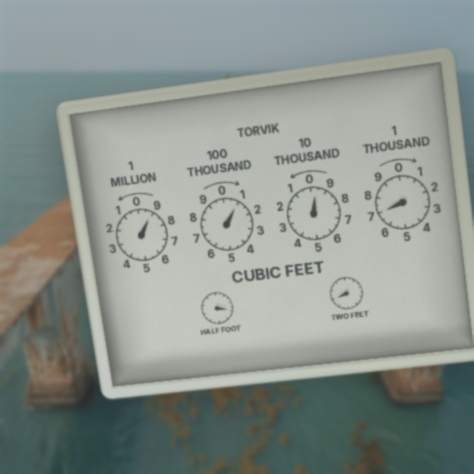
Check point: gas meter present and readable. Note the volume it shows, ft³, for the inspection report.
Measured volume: 909700 ft³
